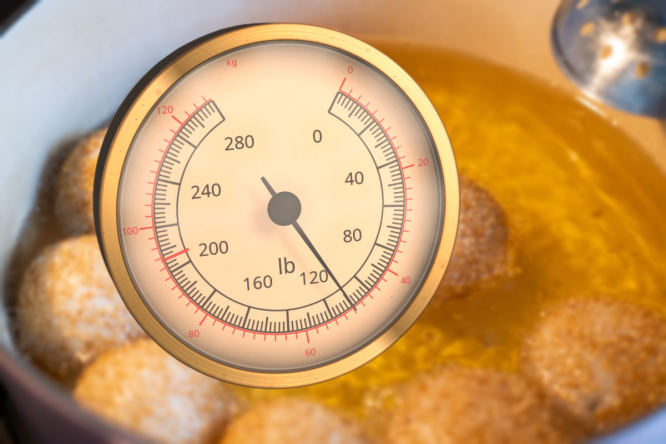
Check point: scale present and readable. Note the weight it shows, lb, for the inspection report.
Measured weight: 110 lb
